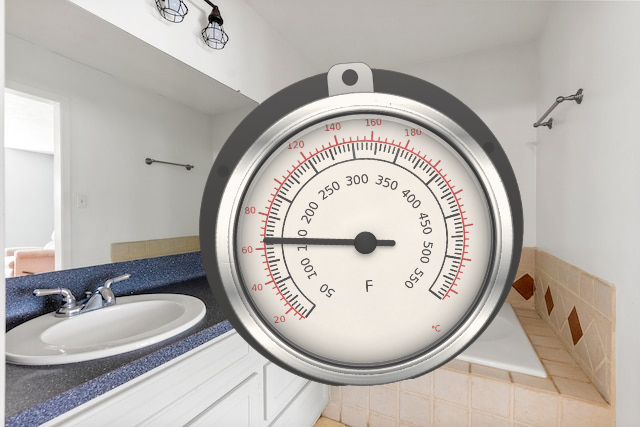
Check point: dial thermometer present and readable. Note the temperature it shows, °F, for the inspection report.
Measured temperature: 150 °F
